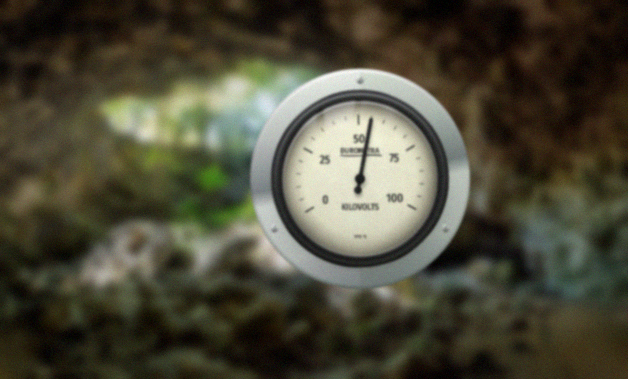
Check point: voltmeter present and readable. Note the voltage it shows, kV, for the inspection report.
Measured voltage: 55 kV
